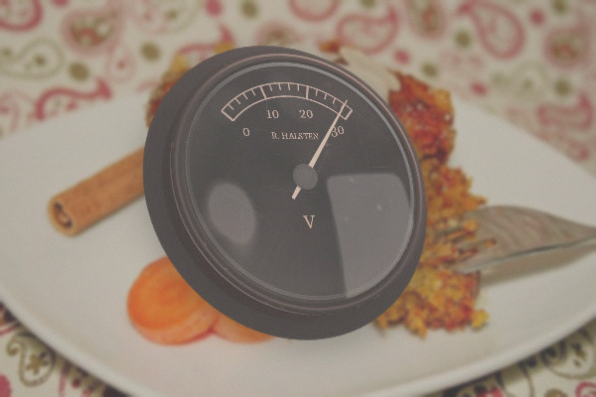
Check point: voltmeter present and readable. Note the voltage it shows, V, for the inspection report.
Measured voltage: 28 V
